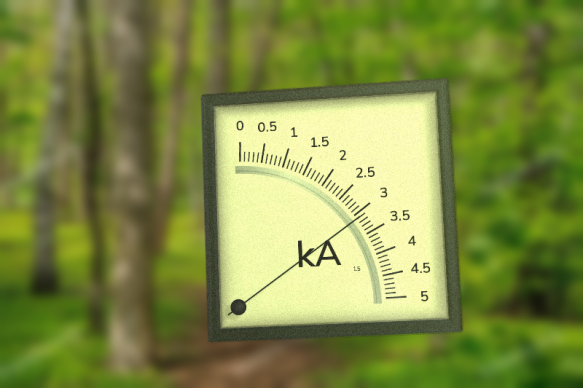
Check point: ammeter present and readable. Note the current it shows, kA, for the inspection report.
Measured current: 3.1 kA
